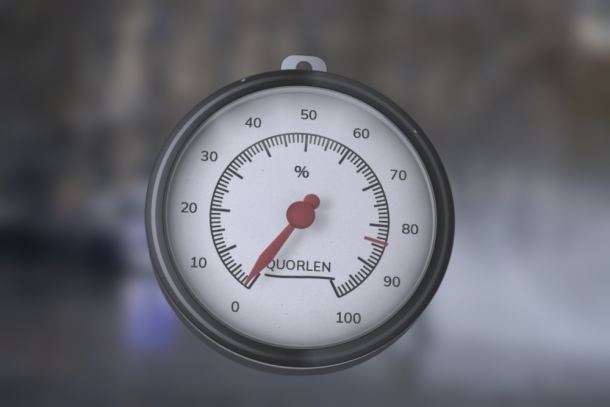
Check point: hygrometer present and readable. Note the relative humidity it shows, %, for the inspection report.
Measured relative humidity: 1 %
